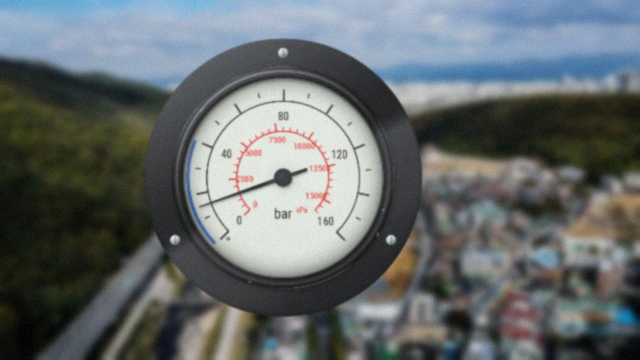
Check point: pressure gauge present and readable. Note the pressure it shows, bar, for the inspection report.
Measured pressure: 15 bar
